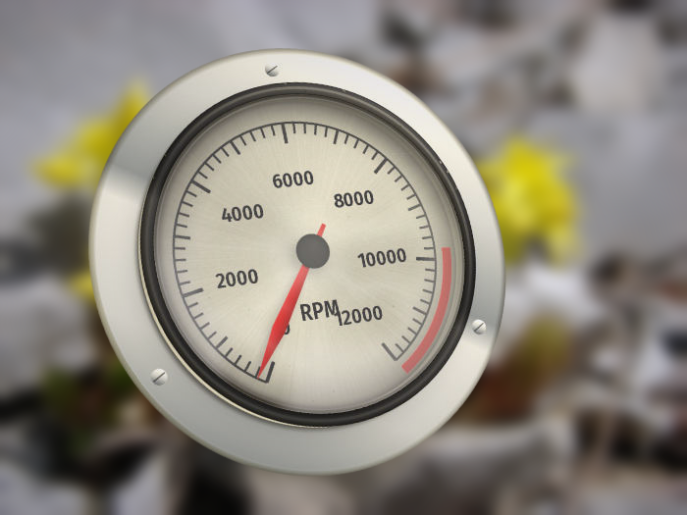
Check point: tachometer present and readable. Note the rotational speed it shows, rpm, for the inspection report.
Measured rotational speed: 200 rpm
